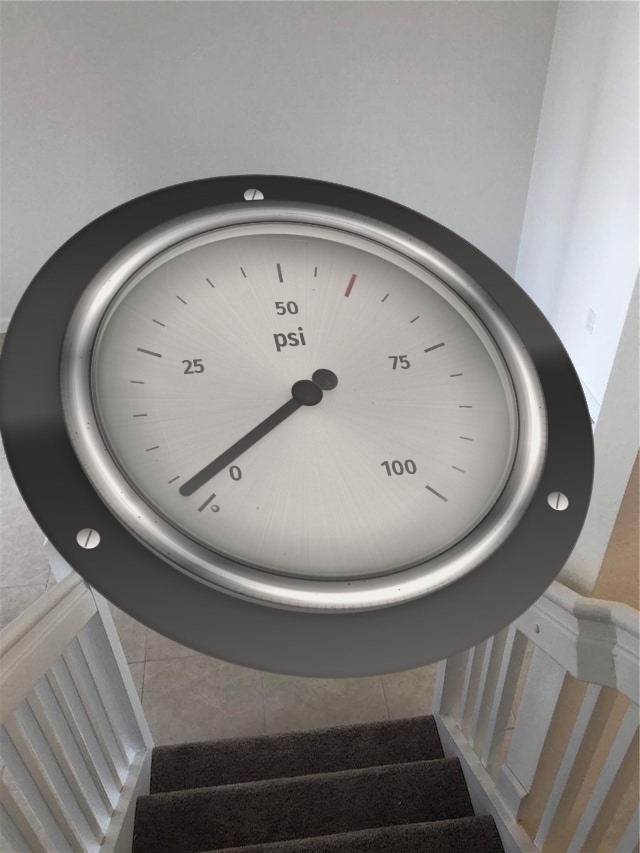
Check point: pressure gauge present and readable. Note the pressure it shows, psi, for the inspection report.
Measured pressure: 2.5 psi
